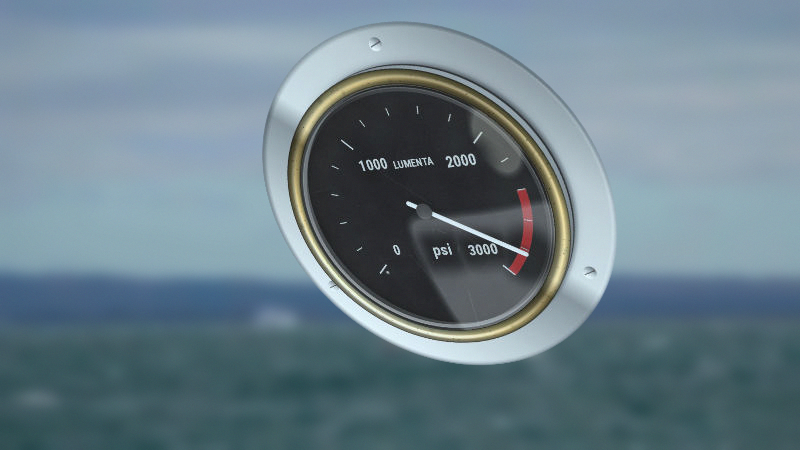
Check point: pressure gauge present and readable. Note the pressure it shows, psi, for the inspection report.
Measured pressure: 2800 psi
